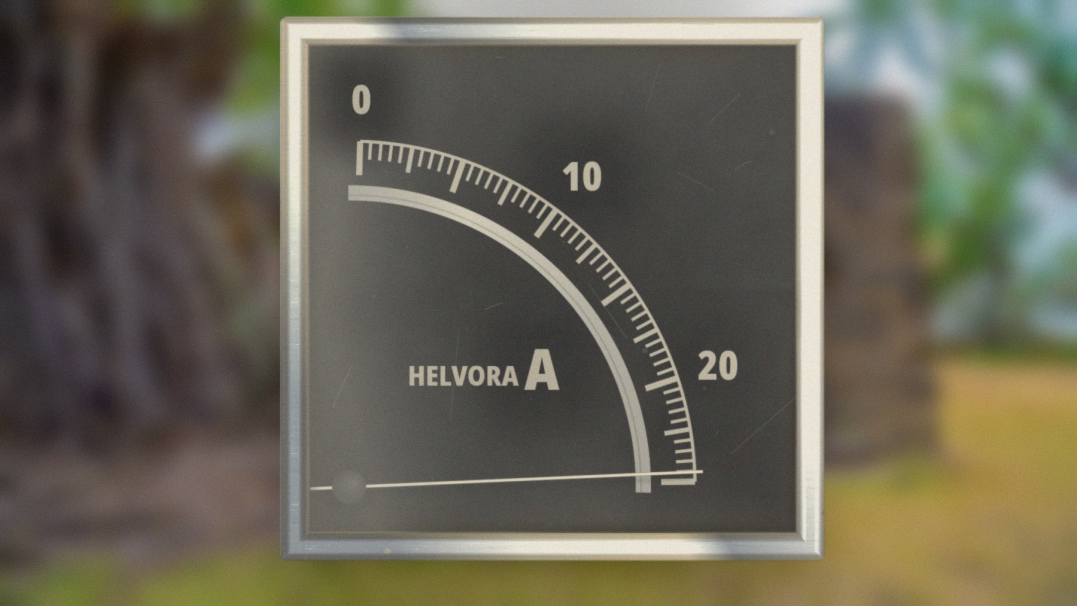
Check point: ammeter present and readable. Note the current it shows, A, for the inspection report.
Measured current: 24.5 A
